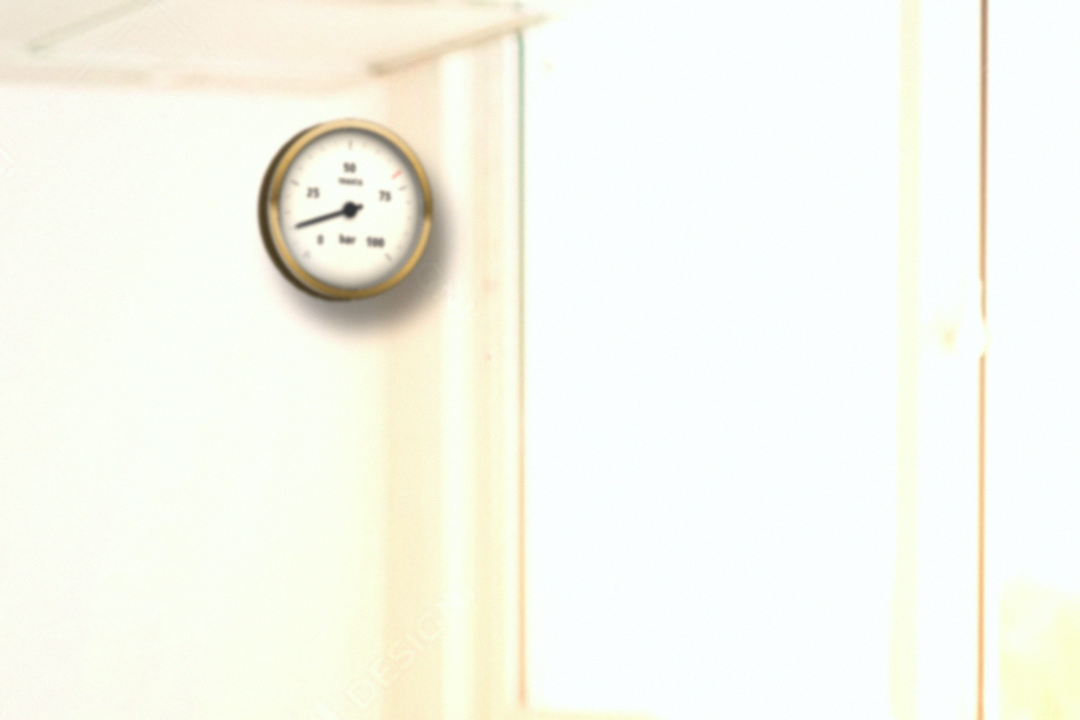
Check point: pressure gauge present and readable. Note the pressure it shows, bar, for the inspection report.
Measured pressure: 10 bar
